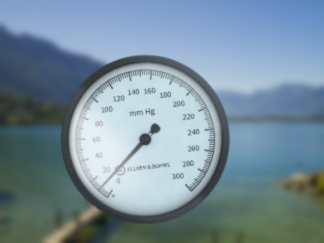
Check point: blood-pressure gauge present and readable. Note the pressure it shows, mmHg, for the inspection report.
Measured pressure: 10 mmHg
